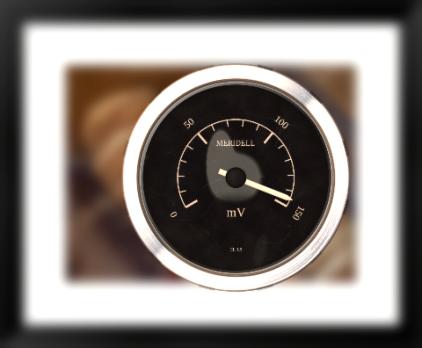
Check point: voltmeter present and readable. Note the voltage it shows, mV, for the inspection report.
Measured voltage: 145 mV
